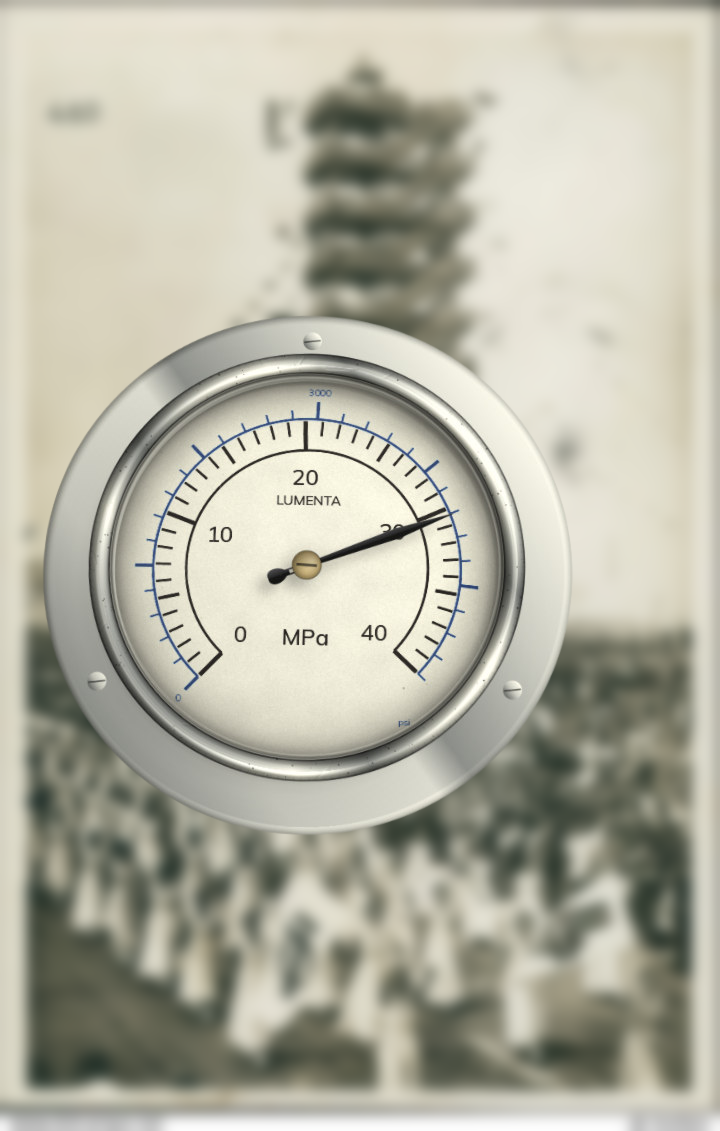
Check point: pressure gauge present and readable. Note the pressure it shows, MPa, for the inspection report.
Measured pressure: 30.5 MPa
